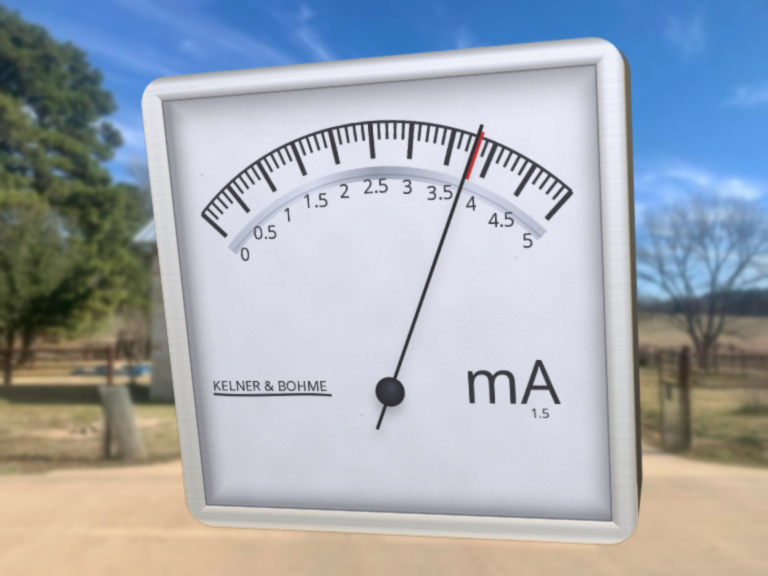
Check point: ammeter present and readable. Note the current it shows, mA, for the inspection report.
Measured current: 3.8 mA
